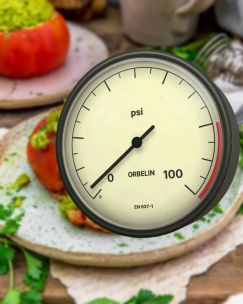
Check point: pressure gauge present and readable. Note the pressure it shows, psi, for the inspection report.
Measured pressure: 2.5 psi
